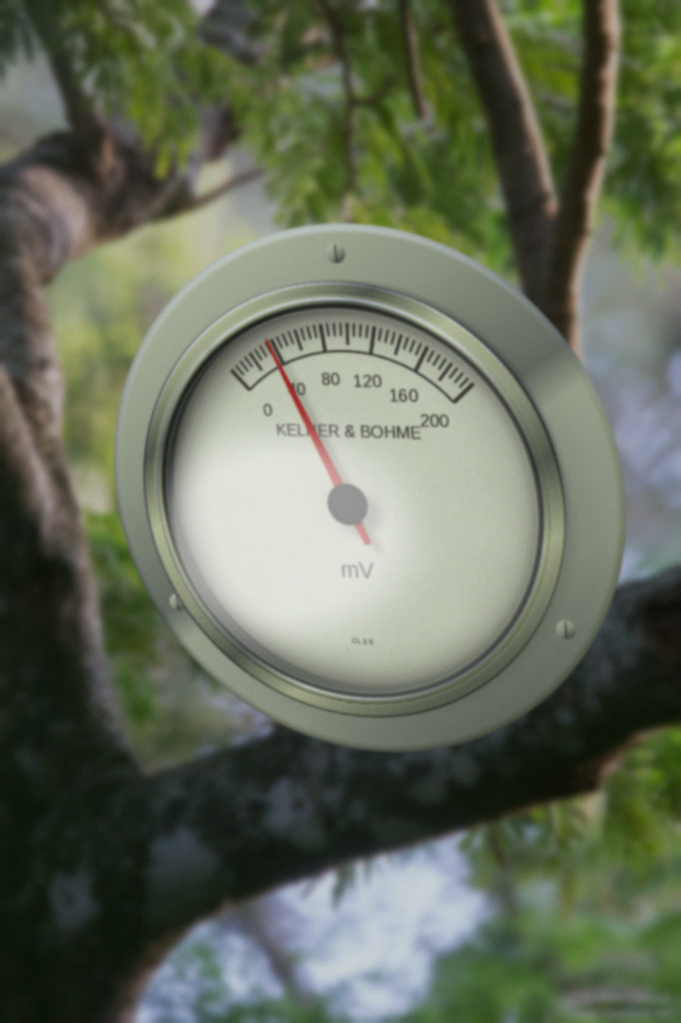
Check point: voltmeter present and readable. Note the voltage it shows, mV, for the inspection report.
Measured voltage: 40 mV
